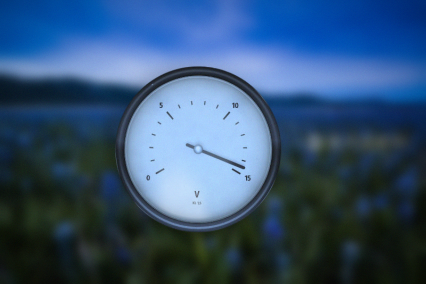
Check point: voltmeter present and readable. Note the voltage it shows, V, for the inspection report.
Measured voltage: 14.5 V
